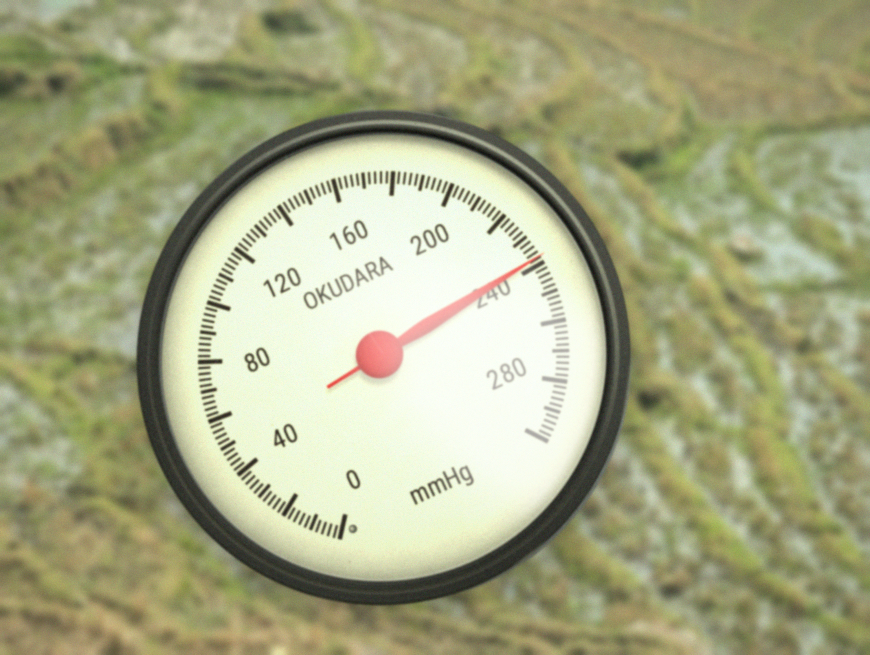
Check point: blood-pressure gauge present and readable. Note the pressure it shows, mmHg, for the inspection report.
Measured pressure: 238 mmHg
